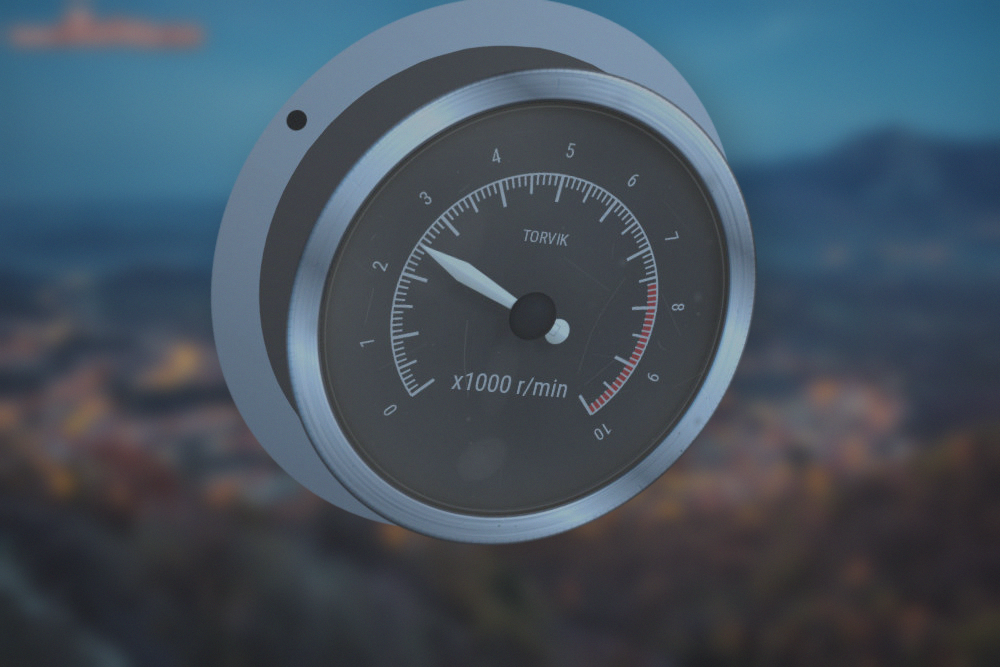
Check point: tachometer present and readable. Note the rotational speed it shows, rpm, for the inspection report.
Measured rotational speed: 2500 rpm
